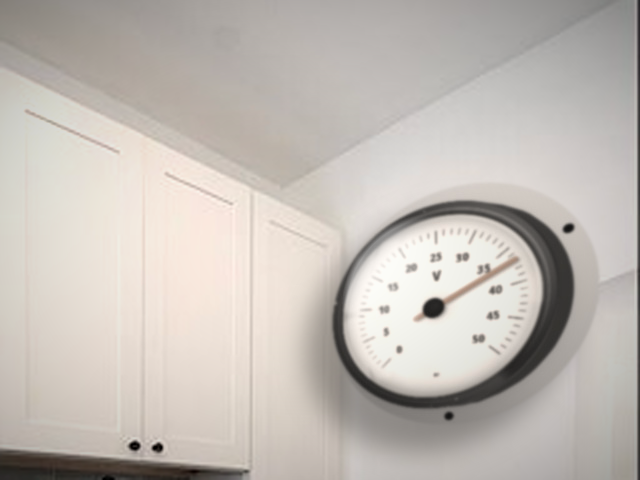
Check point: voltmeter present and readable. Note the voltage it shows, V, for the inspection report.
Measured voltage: 37 V
